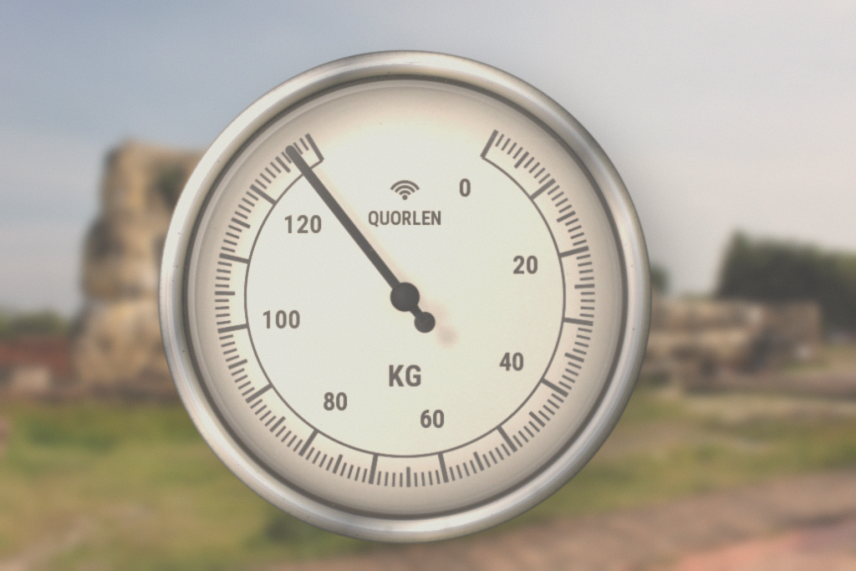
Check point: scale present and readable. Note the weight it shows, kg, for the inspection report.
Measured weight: 127 kg
